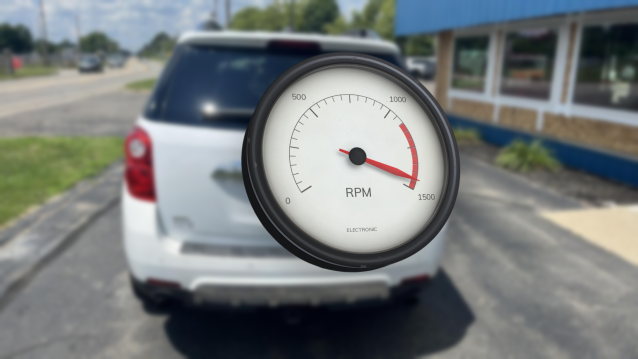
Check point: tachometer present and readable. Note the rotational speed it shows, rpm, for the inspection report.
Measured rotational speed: 1450 rpm
